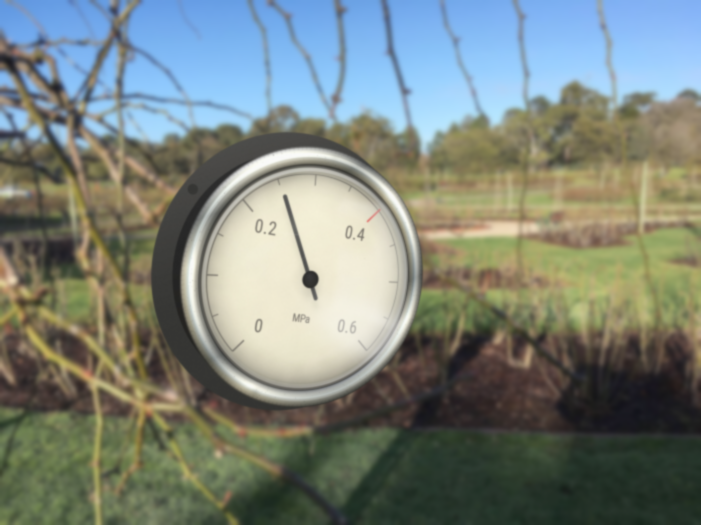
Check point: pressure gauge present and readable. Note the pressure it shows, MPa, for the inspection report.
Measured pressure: 0.25 MPa
